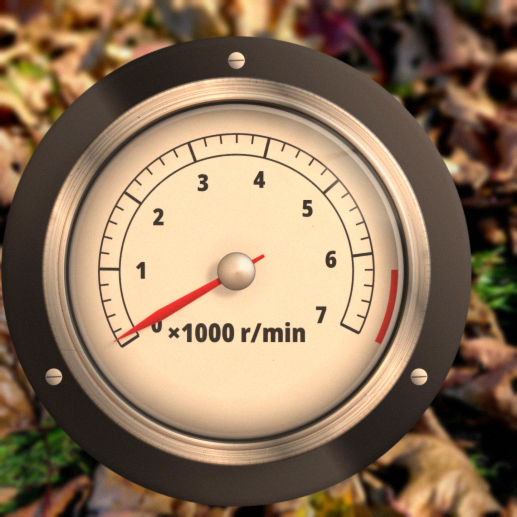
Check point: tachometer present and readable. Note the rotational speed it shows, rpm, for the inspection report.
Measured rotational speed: 100 rpm
